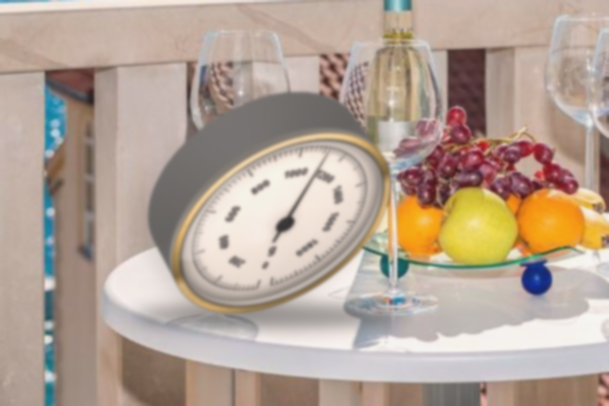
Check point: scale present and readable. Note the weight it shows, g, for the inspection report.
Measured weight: 1100 g
